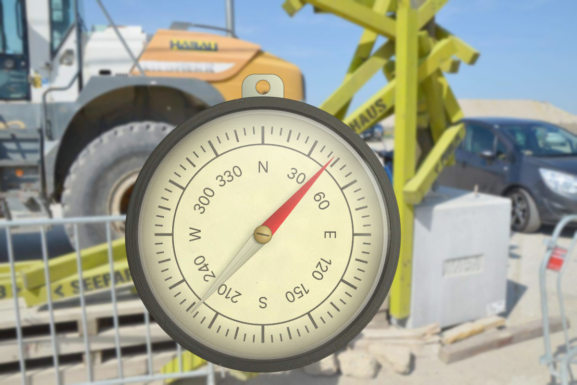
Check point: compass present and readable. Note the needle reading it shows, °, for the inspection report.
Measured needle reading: 42.5 °
